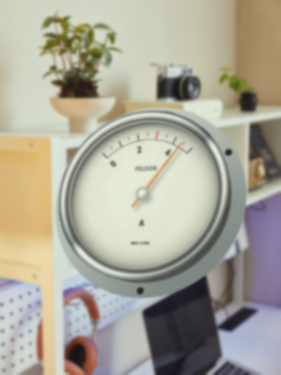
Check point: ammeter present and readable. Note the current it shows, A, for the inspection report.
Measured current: 4.5 A
